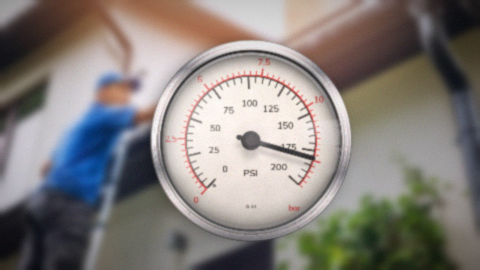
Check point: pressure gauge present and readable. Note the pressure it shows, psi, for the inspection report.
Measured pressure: 180 psi
